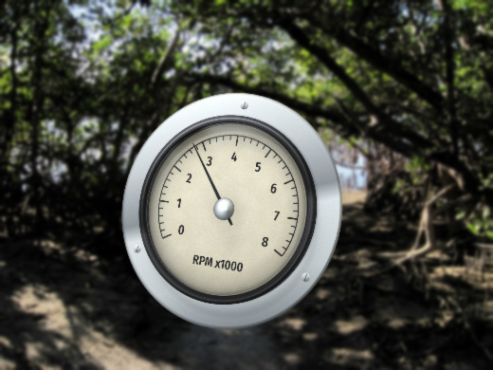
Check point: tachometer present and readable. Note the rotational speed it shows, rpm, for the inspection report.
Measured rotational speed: 2800 rpm
